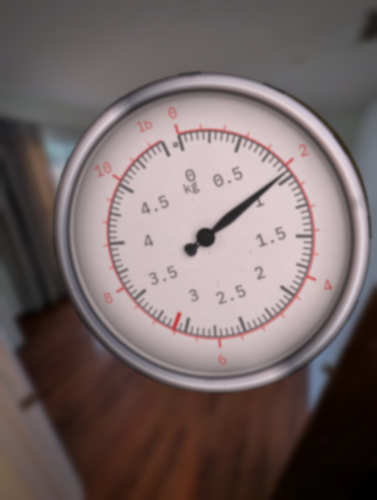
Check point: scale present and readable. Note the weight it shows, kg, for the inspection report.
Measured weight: 0.95 kg
